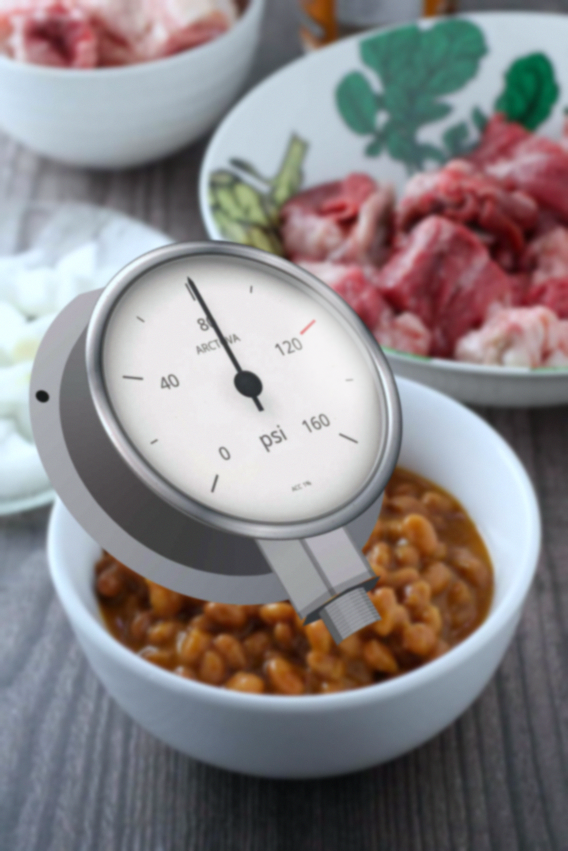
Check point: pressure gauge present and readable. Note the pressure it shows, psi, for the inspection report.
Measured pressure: 80 psi
